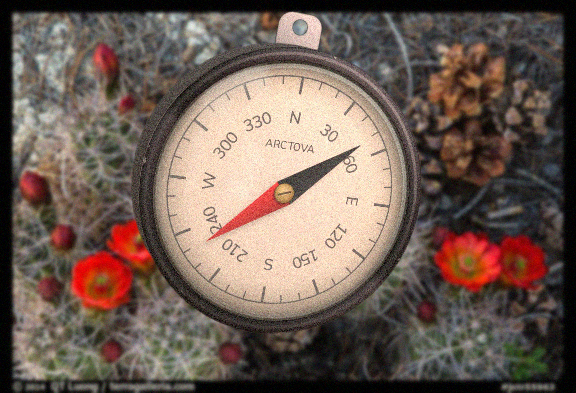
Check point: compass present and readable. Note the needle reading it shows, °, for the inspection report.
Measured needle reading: 230 °
